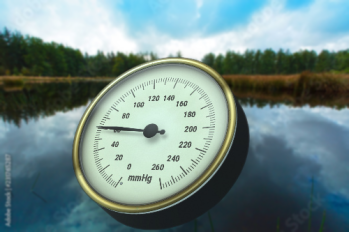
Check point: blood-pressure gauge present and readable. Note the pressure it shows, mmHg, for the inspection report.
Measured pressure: 60 mmHg
